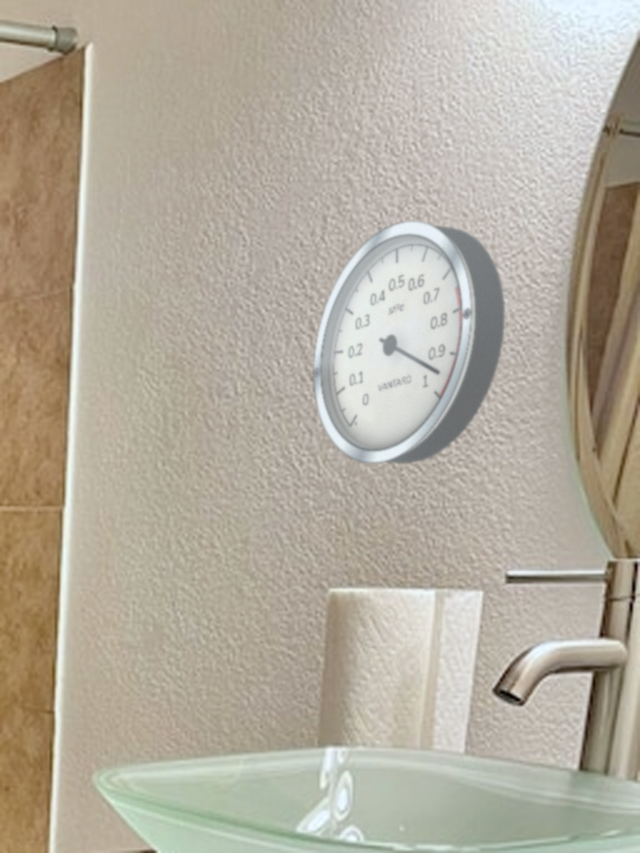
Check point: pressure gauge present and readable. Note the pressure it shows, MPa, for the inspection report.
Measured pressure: 0.95 MPa
